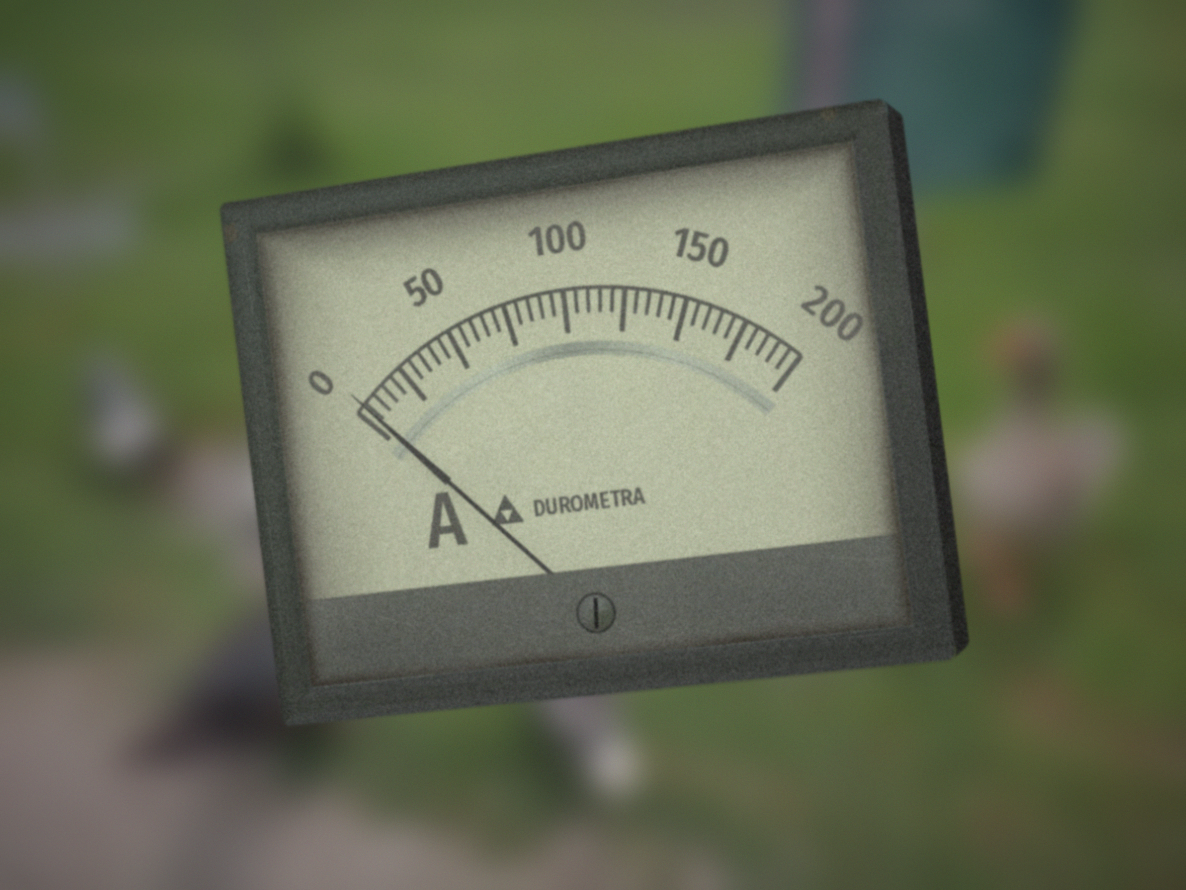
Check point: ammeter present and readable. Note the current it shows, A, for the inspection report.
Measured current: 5 A
